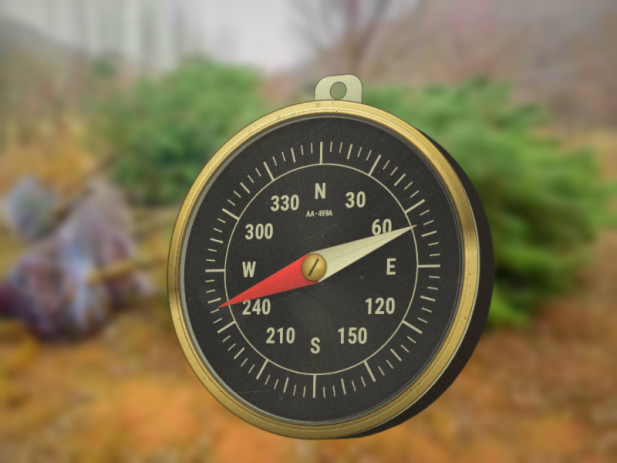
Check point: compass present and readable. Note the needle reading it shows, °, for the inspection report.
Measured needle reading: 250 °
